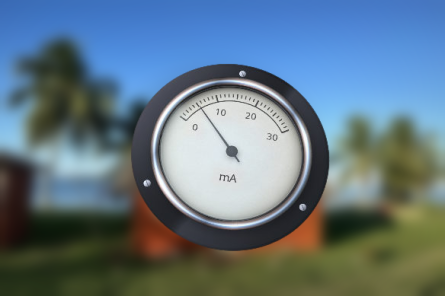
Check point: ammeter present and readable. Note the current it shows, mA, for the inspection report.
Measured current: 5 mA
